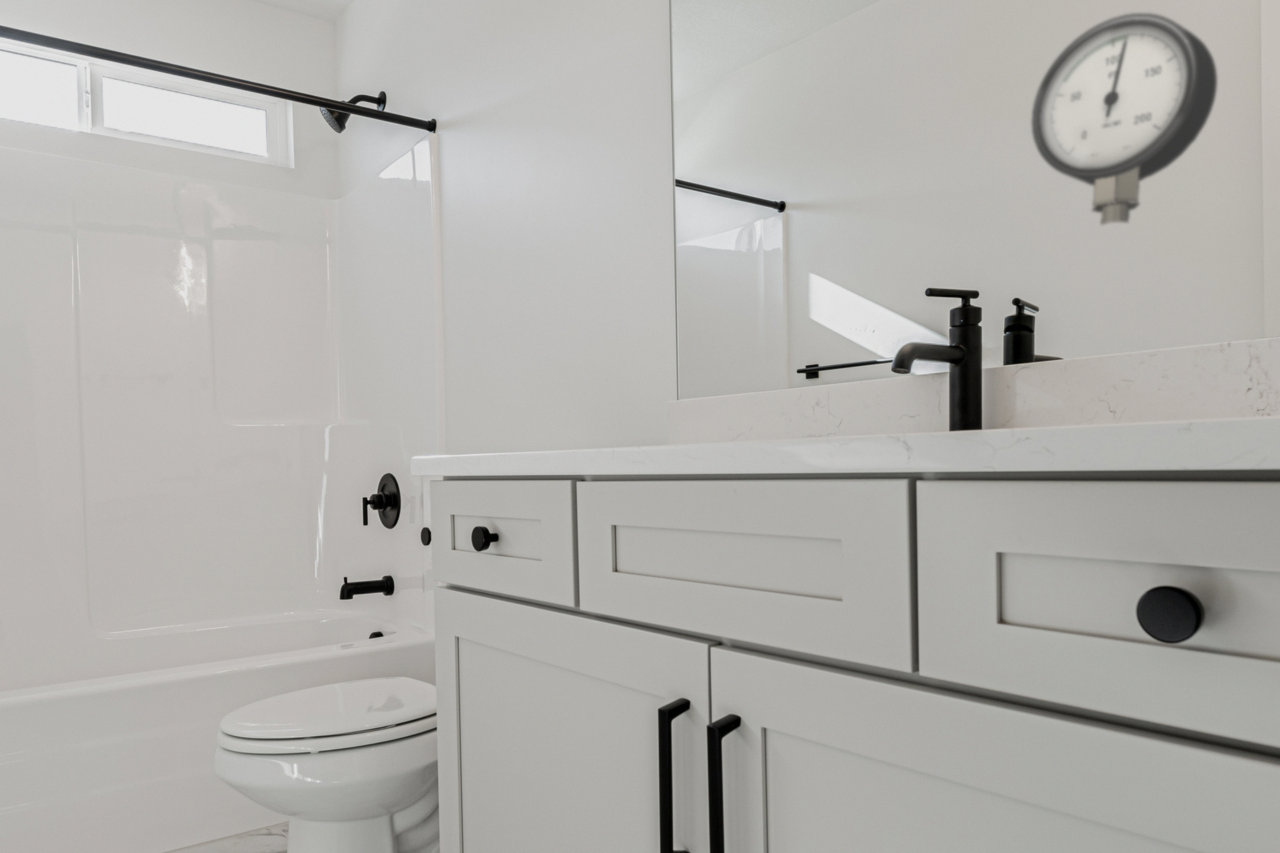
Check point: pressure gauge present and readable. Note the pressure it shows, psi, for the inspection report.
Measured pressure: 110 psi
